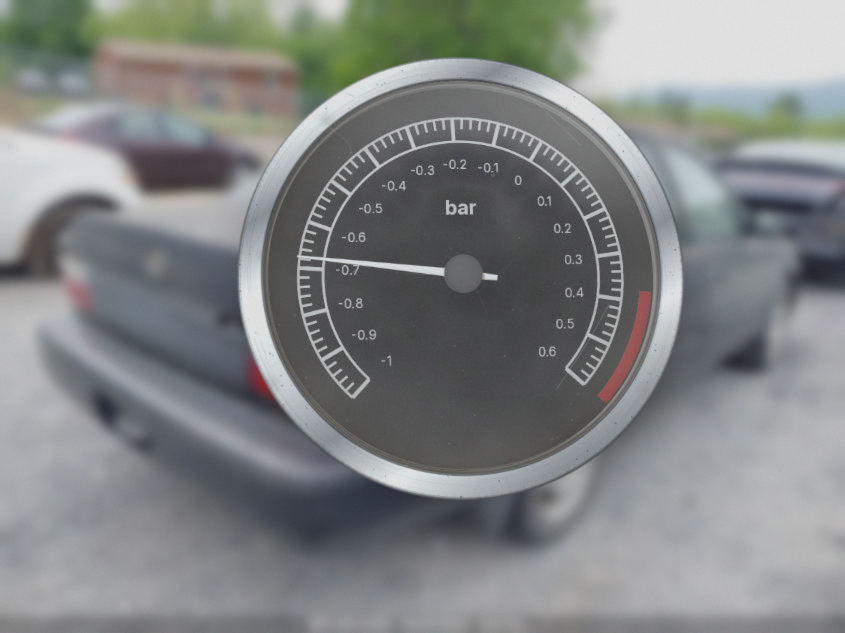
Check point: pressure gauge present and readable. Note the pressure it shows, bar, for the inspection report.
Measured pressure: -0.68 bar
